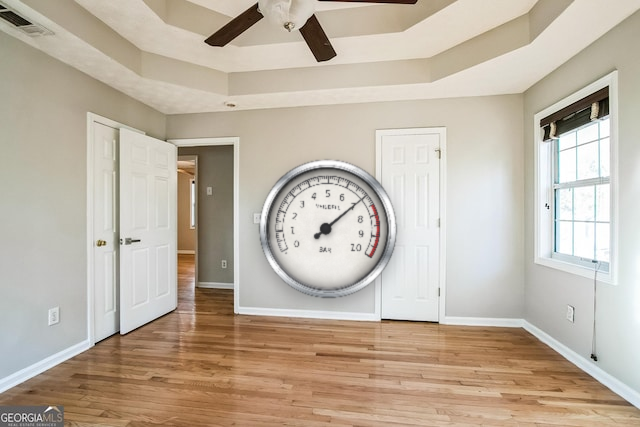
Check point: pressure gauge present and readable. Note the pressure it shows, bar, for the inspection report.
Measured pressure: 7 bar
